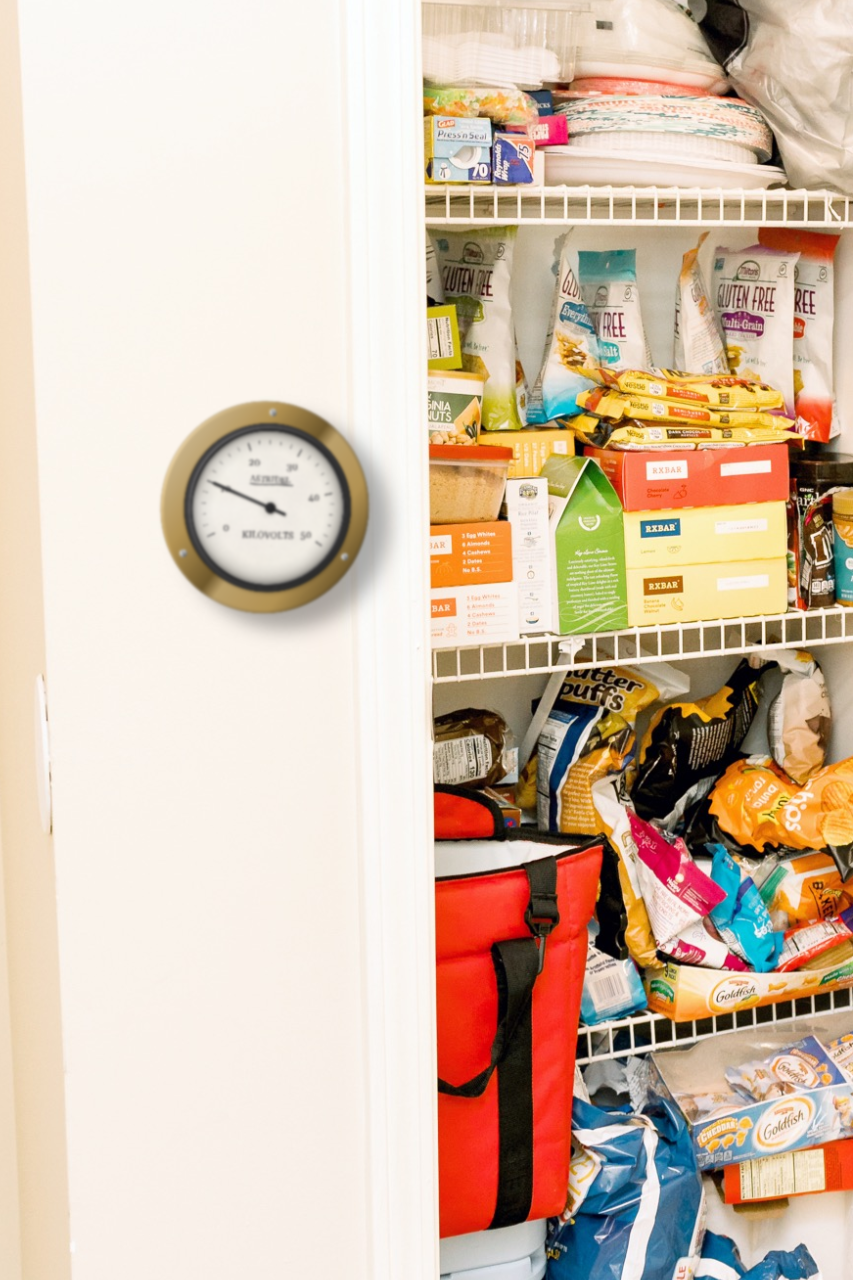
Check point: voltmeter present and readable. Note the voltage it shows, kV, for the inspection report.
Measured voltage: 10 kV
